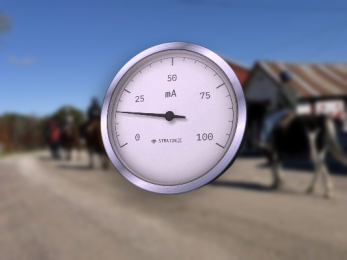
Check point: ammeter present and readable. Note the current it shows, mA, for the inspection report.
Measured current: 15 mA
